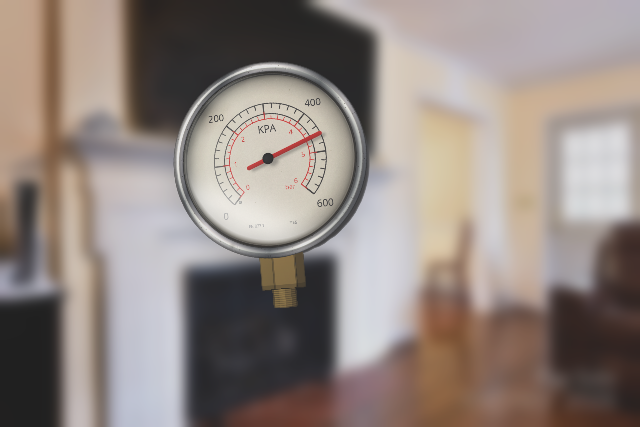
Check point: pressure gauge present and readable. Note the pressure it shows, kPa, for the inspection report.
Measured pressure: 460 kPa
